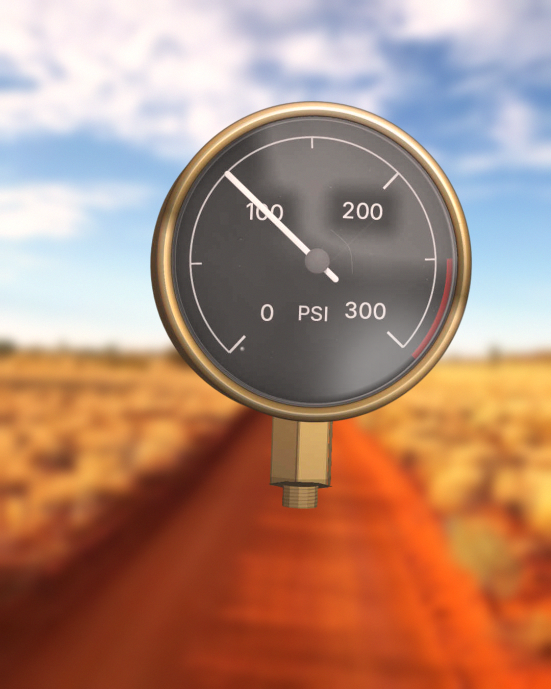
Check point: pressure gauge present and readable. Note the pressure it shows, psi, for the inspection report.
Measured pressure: 100 psi
